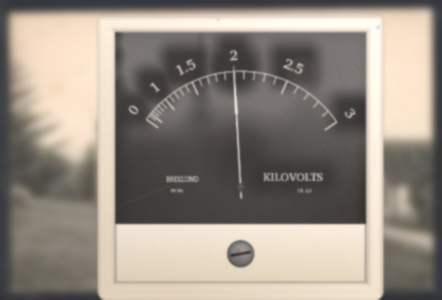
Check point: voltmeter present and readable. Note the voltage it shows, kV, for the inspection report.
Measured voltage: 2 kV
